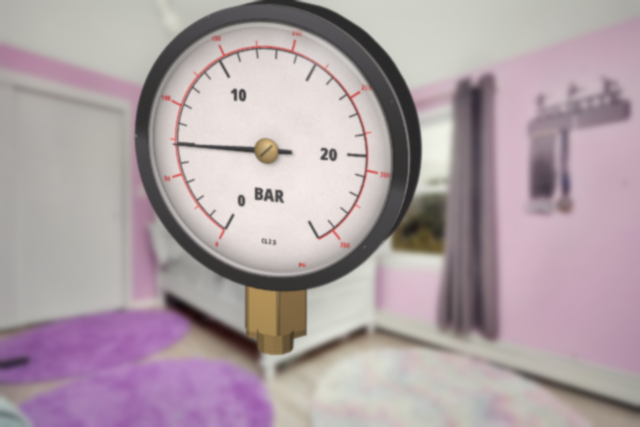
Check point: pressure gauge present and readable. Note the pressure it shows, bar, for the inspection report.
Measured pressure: 5 bar
